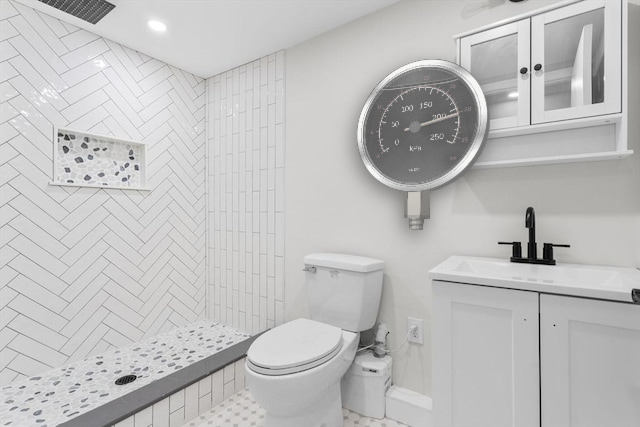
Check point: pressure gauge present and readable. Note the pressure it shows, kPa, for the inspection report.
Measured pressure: 210 kPa
